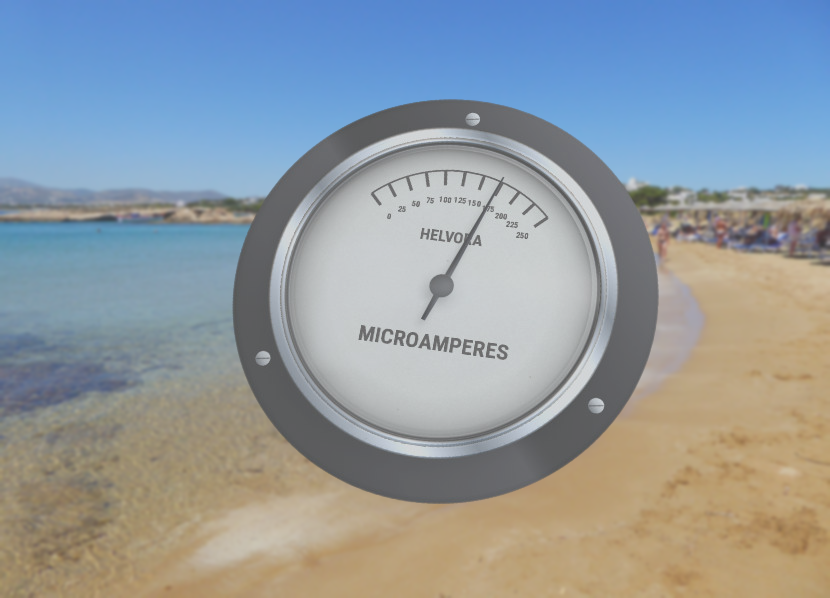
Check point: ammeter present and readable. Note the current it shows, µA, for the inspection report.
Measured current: 175 µA
